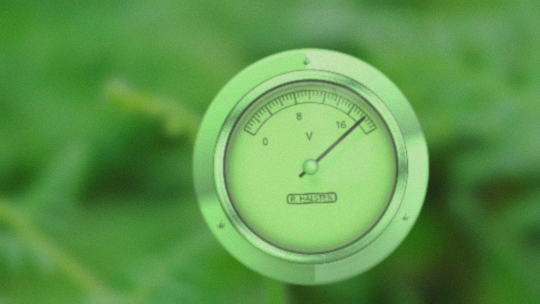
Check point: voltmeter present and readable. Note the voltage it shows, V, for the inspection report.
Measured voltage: 18 V
